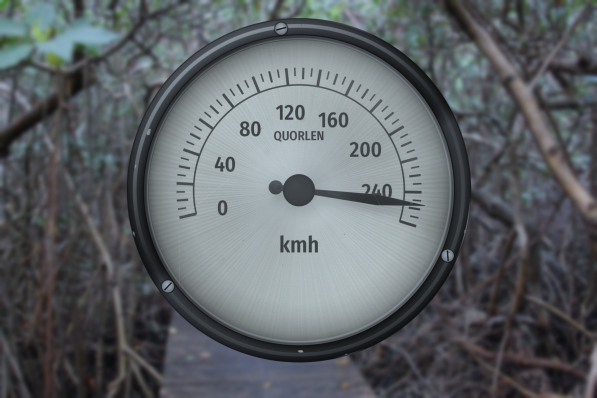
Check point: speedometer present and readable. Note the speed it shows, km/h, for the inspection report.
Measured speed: 247.5 km/h
